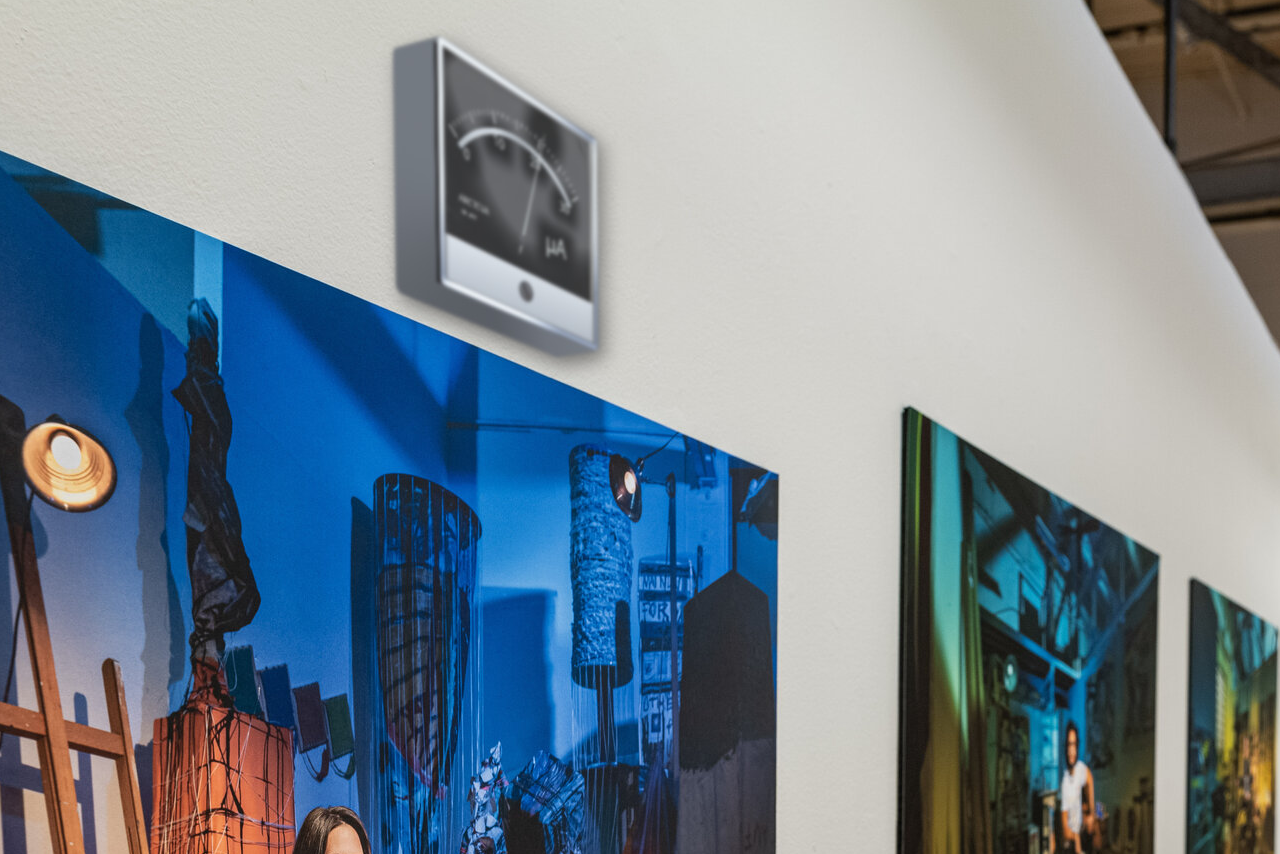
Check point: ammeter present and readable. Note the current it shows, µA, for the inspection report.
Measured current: 20 µA
